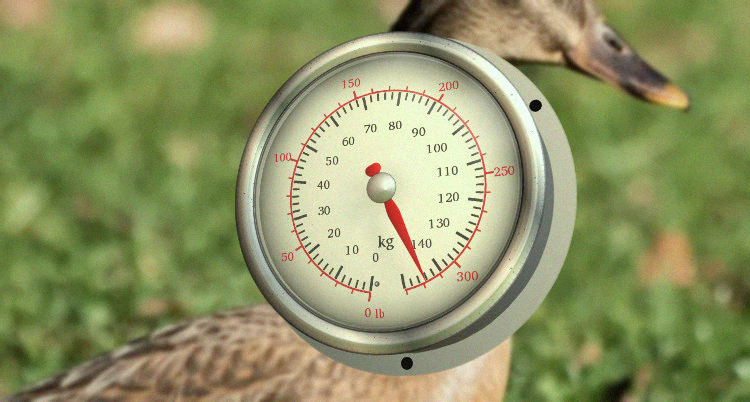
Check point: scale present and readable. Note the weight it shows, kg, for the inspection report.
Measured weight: 144 kg
